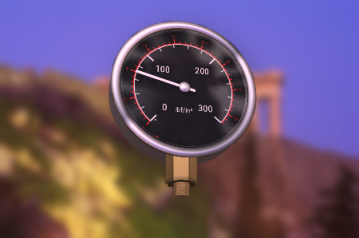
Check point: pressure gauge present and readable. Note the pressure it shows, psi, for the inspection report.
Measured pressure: 70 psi
